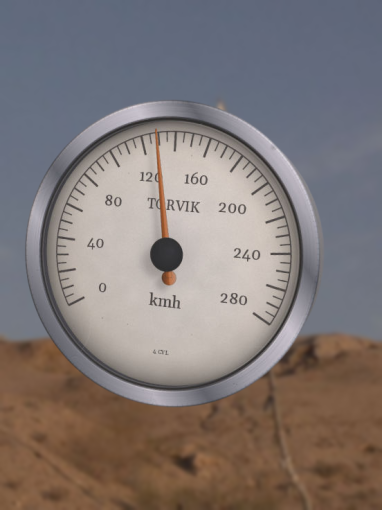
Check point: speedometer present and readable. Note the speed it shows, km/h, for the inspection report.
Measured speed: 130 km/h
